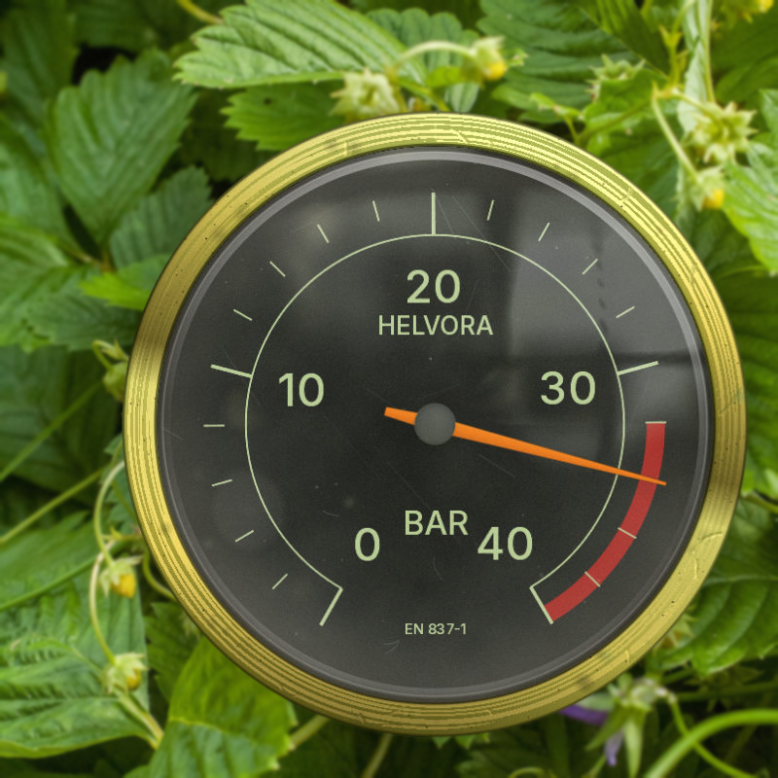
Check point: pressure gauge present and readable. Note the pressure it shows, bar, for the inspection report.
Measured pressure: 34 bar
